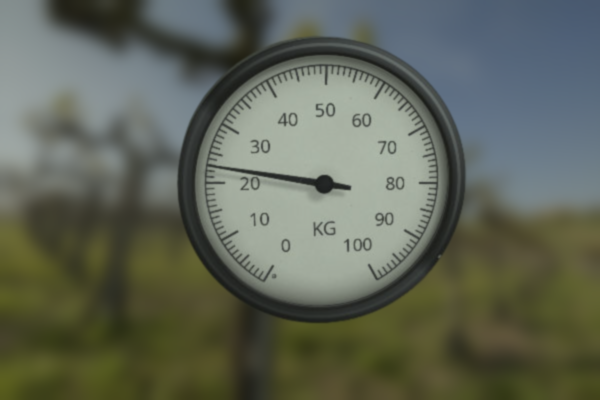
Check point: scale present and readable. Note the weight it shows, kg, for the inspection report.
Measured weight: 23 kg
